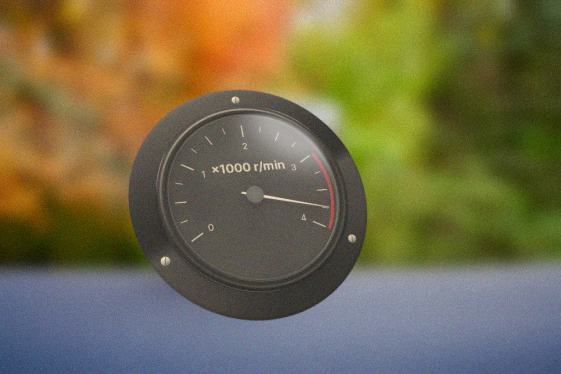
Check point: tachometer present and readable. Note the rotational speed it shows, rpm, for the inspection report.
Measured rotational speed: 3750 rpm
